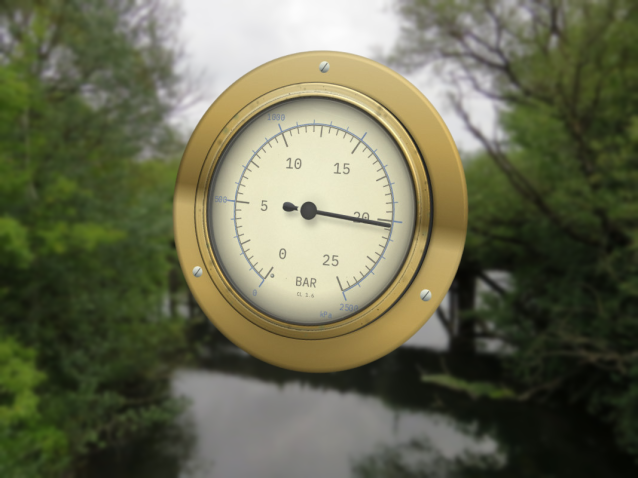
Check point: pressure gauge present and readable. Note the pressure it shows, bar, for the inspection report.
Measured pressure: 20.25 bar
